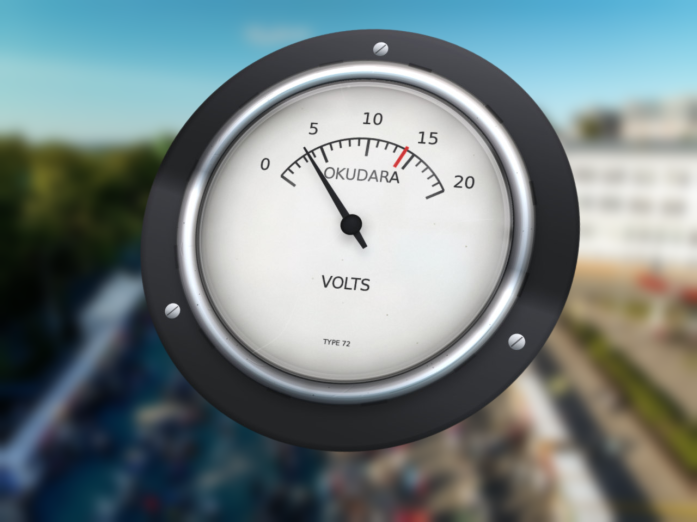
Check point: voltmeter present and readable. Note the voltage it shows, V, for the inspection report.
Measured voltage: 3.5 V
